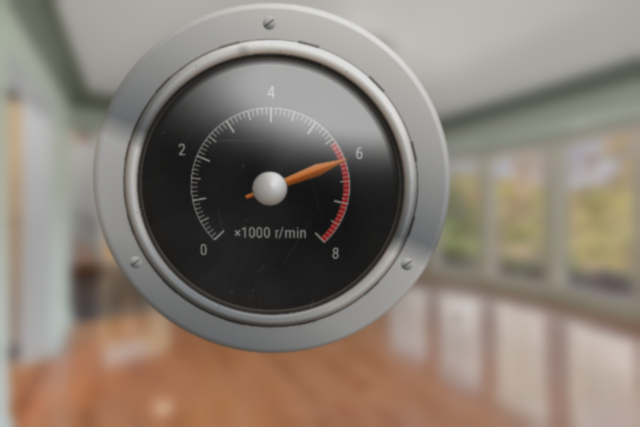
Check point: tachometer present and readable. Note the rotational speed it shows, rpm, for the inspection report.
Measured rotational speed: 6000 rpm
